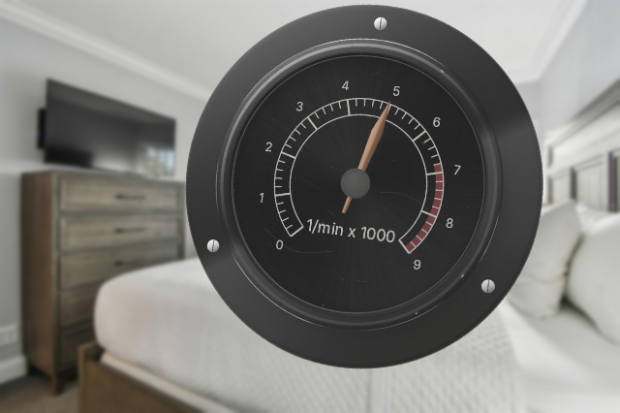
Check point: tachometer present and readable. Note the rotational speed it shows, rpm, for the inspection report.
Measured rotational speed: 5000 rpm
